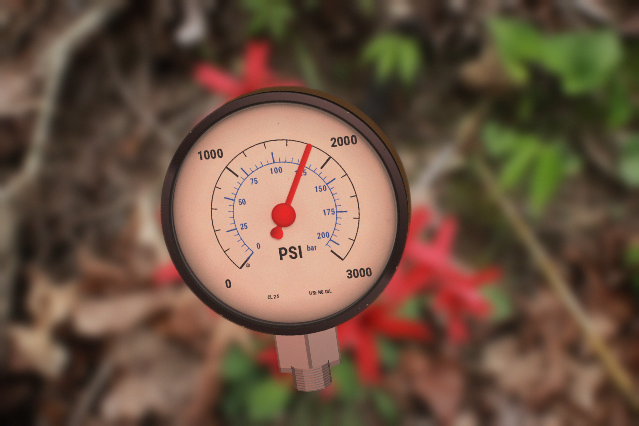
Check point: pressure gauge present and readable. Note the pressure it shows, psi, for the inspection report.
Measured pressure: 1800 psi
